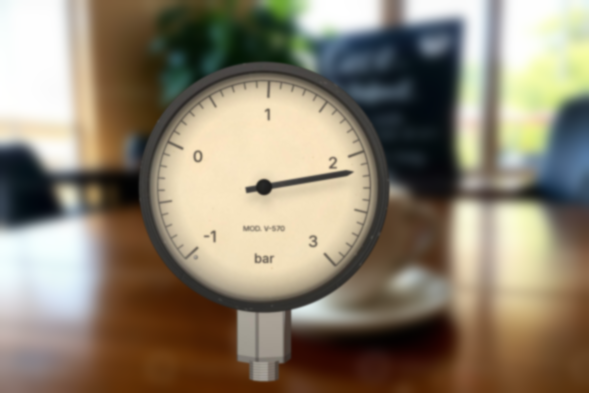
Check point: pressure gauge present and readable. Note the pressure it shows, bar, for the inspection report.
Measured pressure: 2.15 bar
